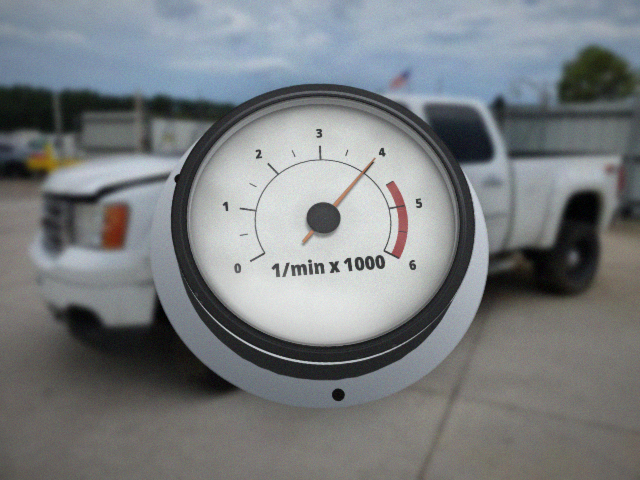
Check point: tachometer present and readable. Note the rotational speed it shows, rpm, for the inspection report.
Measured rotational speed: 4000 rpm
